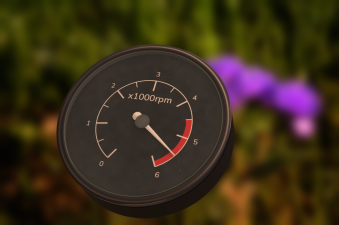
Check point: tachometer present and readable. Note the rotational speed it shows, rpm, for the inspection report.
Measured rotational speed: 5500 rpm
